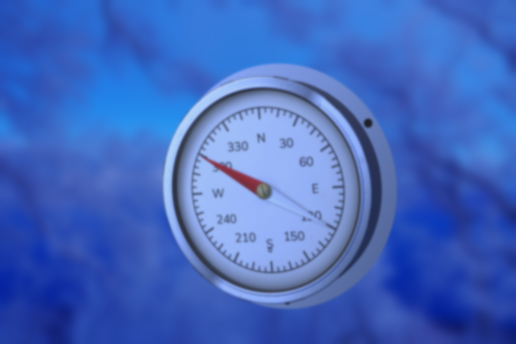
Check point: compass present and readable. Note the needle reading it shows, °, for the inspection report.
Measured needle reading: 300 °
